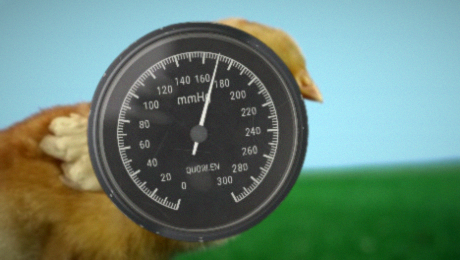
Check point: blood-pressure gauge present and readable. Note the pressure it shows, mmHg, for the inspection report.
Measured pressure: 170 mmHg
